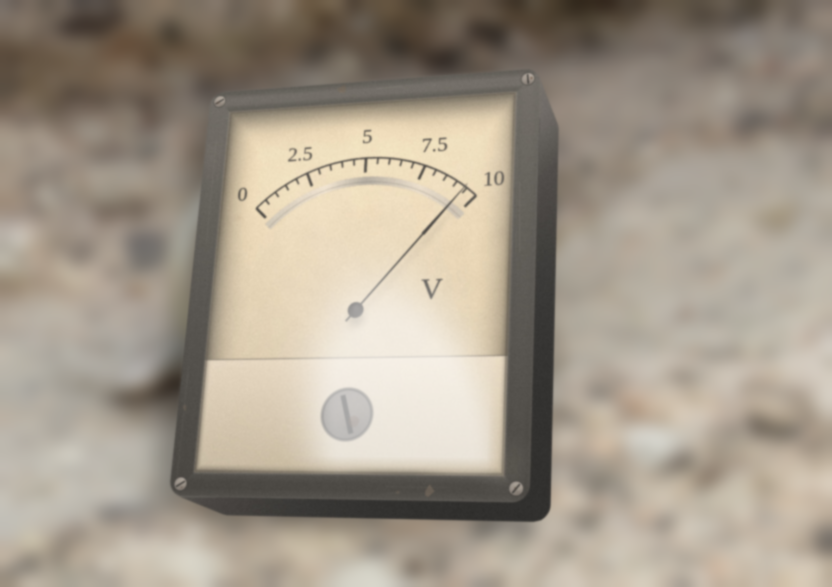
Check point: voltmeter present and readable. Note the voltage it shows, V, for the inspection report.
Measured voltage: 9.5 V
